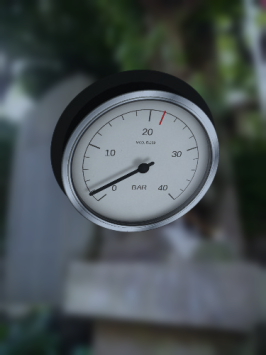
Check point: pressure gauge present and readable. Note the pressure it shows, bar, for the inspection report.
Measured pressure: 2 bar
